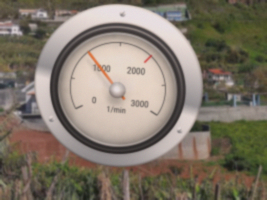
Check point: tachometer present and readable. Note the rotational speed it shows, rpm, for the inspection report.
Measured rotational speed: 1000 rpm
